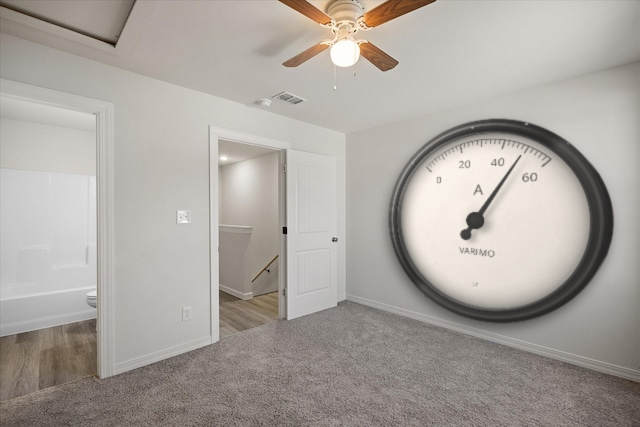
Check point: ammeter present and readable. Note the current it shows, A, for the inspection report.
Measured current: 50 A
